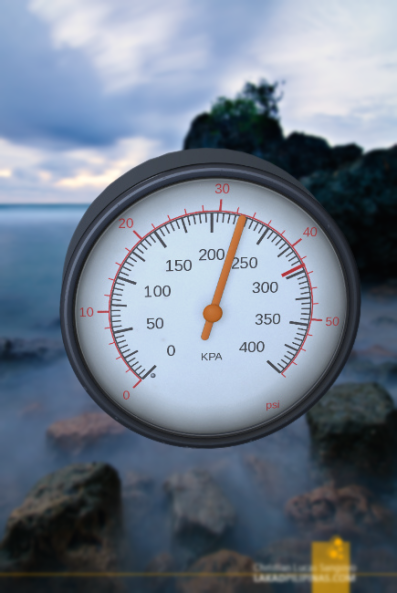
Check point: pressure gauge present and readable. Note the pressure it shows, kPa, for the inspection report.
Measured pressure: 225 kPa
